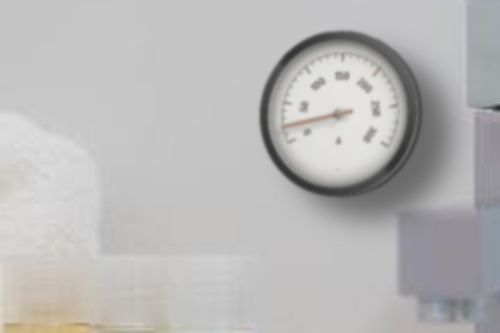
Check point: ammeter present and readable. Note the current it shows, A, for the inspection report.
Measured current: 20 A
